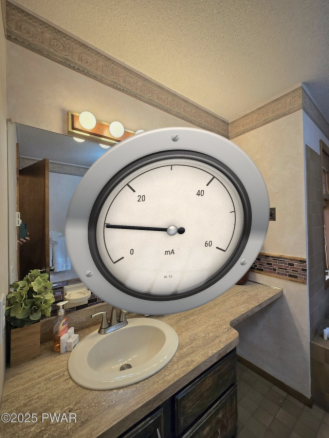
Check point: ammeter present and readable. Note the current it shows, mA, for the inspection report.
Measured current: 10 mA
